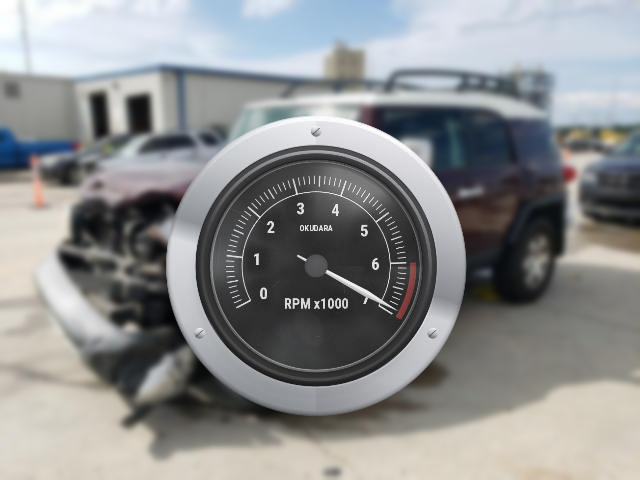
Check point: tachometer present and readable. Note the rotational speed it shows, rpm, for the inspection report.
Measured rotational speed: 6900 rpm
